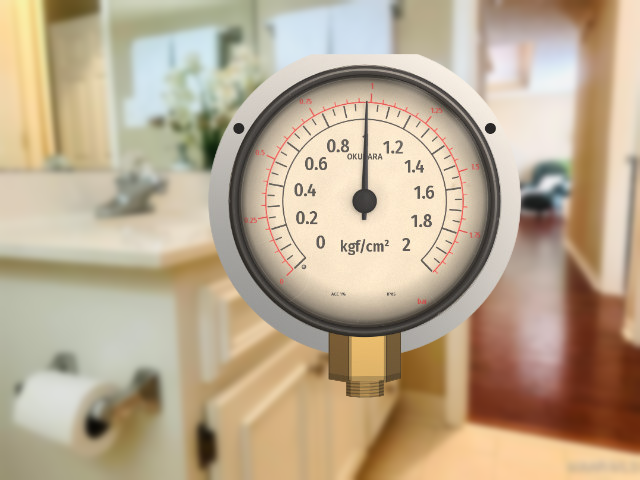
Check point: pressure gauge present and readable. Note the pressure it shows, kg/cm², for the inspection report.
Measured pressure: 1 kg/cm²
